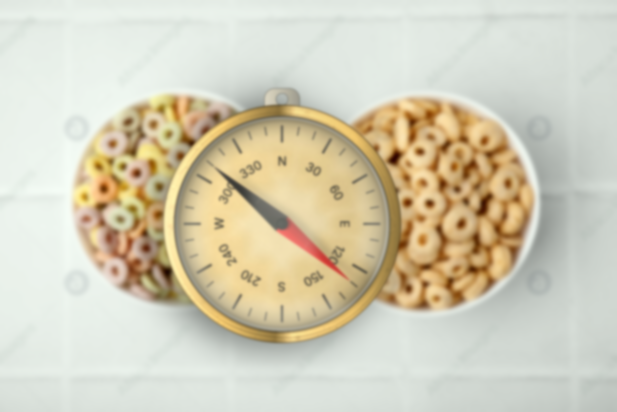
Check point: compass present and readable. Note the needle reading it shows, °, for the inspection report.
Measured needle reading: 130 °
